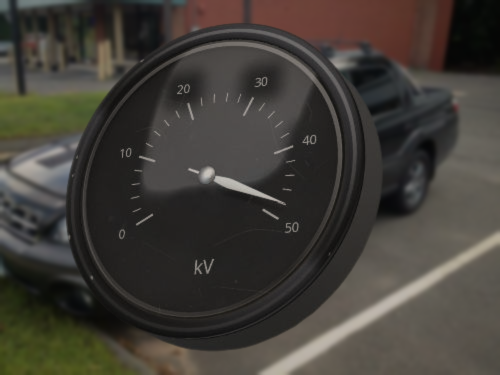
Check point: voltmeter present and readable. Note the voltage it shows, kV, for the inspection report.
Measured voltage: 48 kV
